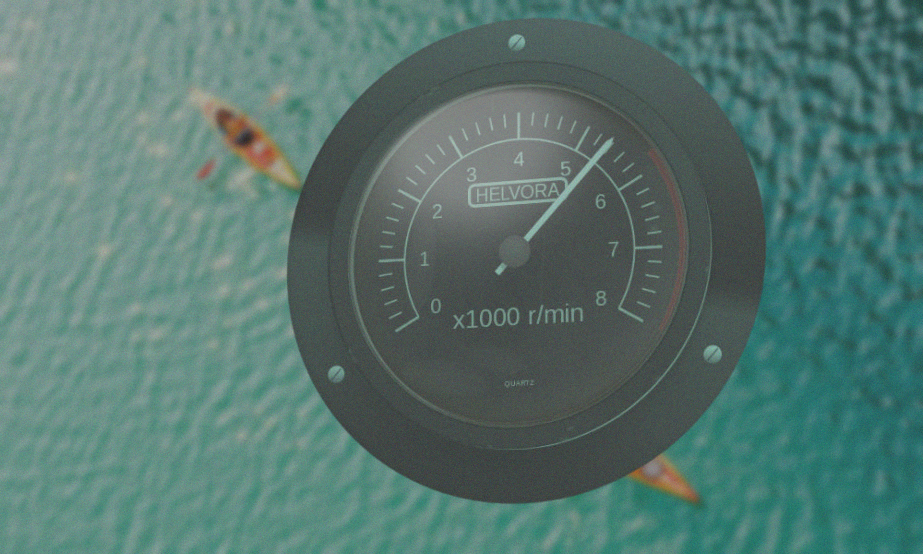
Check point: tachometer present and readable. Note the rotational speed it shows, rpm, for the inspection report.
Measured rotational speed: 5400 rpm
